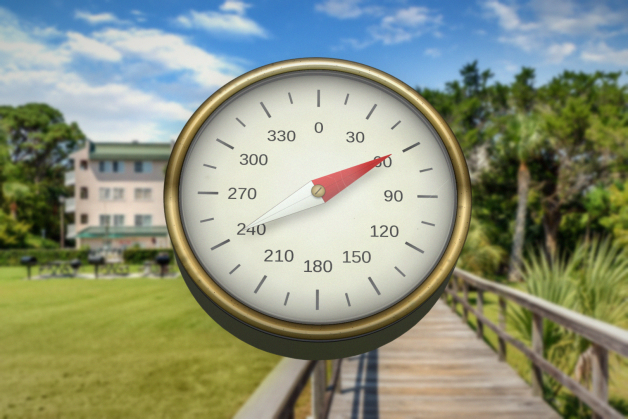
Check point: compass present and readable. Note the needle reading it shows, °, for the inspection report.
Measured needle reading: 60 °
